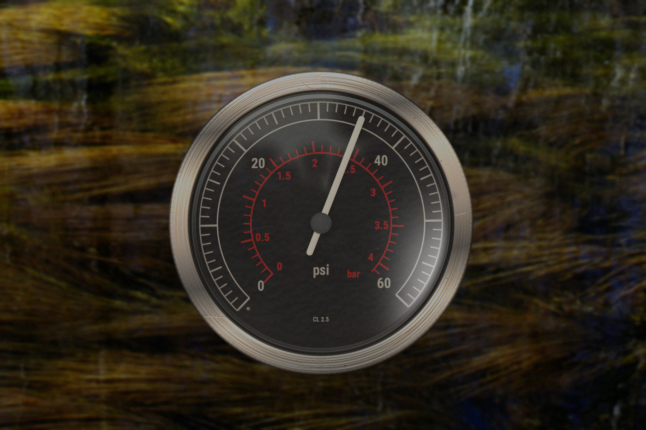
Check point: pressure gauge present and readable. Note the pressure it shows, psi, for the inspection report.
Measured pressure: 35 psi
